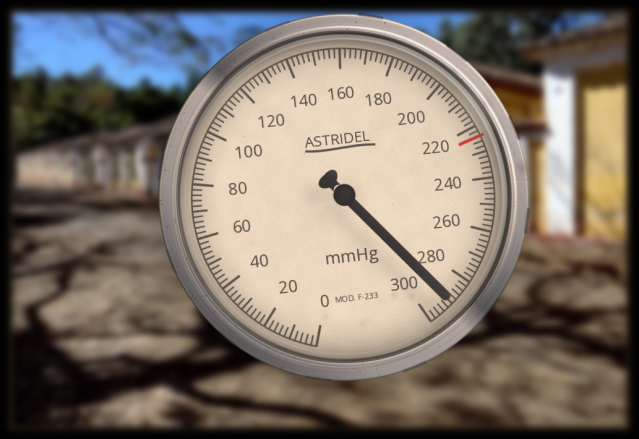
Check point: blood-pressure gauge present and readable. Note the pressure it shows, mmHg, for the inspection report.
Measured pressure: 290 mmHg
